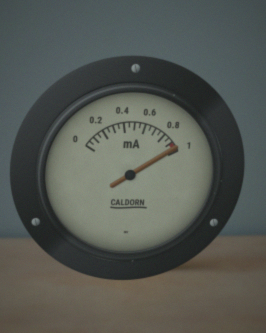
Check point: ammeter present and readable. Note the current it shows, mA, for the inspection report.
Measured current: 0.95 mA
